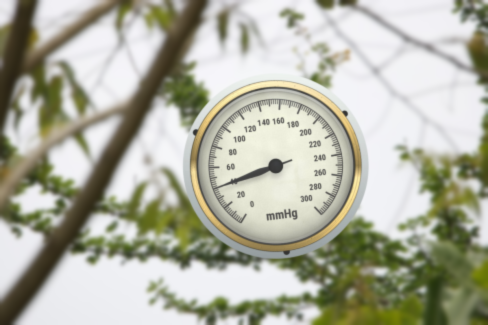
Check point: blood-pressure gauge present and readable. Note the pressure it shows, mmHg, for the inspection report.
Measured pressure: 40 mmHg
